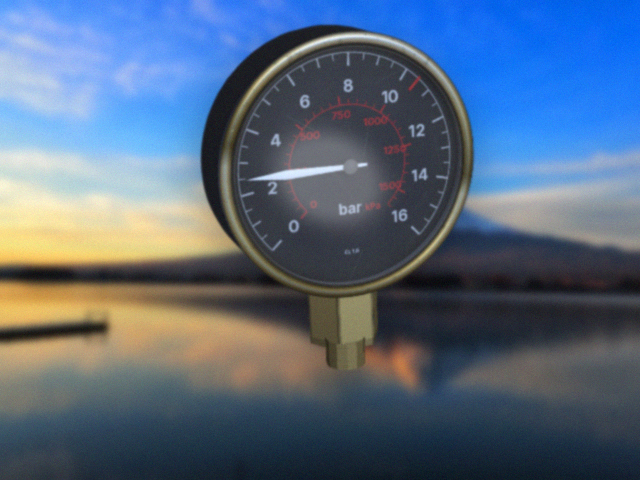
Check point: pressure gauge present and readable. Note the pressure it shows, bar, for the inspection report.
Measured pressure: 2.5 bar
